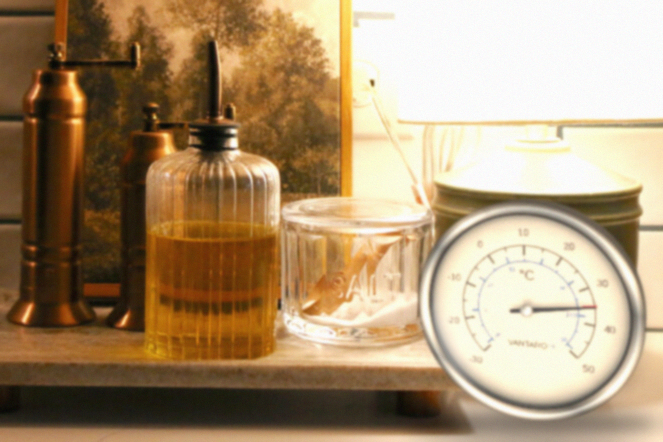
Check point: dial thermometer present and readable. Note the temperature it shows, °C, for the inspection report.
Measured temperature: 35 °C
